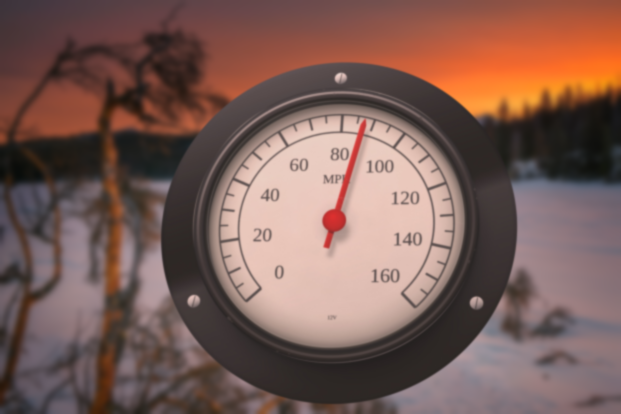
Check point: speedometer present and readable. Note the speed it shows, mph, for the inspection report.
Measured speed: 87.5 mph
